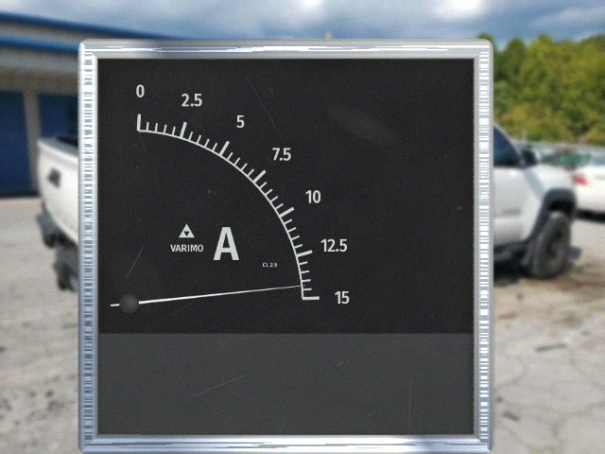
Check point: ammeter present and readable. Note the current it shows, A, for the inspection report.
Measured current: 14.25 A
